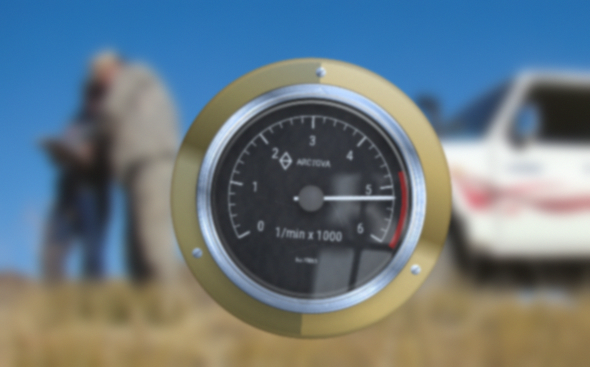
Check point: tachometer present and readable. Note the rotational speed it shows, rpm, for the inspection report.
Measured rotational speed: 5200 rpm
